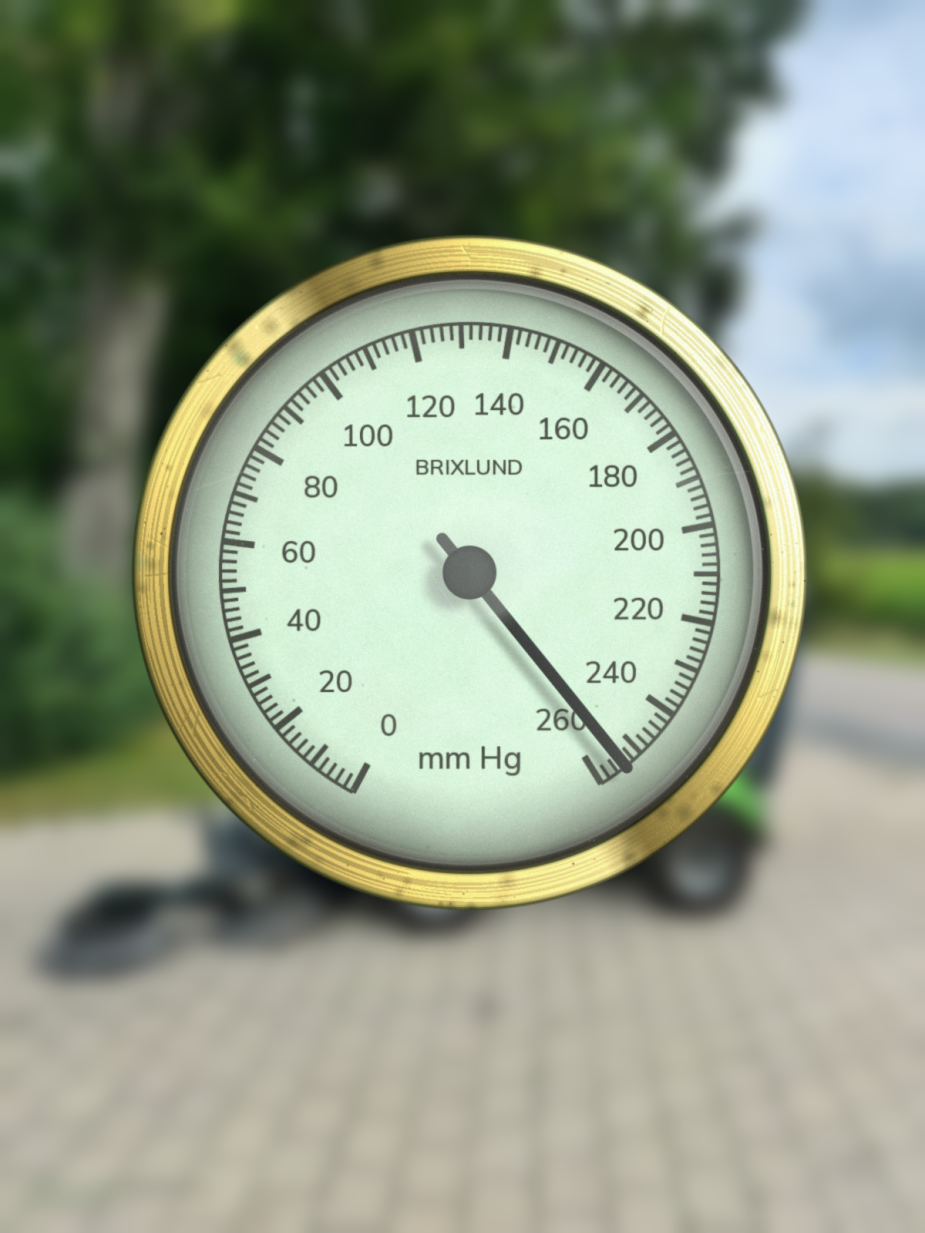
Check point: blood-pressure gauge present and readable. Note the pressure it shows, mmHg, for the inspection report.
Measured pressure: 254 mmHg
